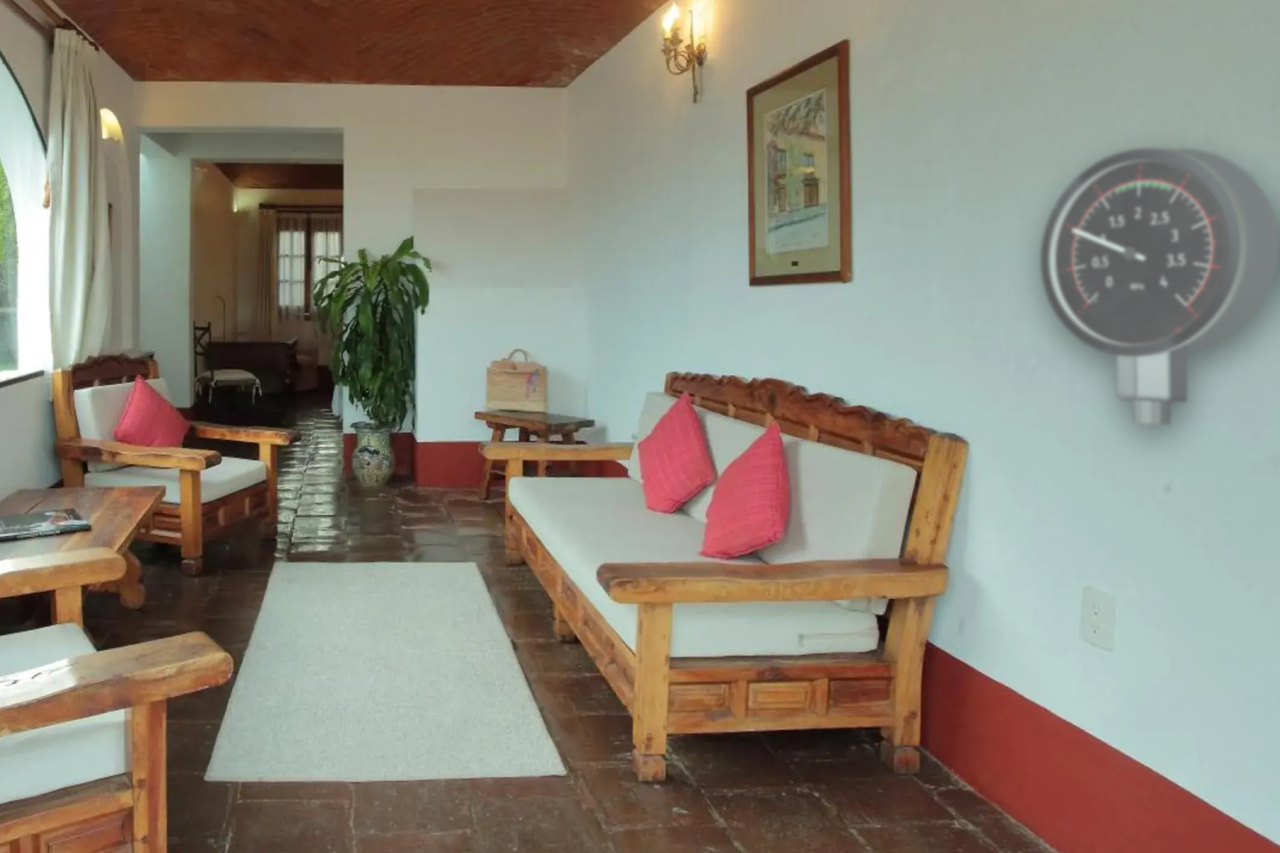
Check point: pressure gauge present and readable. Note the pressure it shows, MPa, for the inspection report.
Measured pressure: 1 MPa
